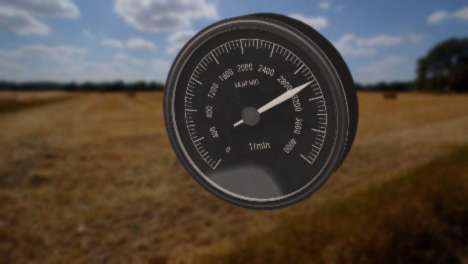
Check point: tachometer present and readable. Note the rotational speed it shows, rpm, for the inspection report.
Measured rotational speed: 3000 rpm
